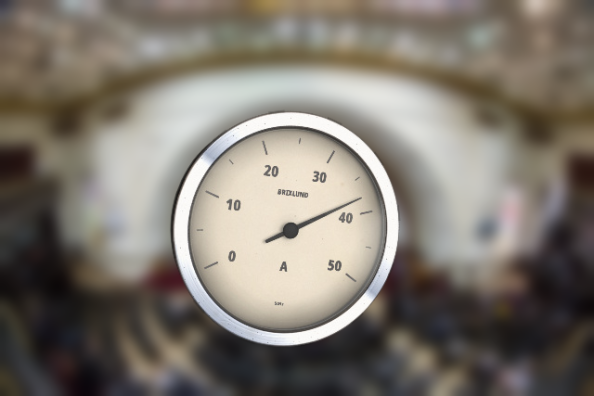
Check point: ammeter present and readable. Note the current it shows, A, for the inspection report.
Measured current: 37.5 A
